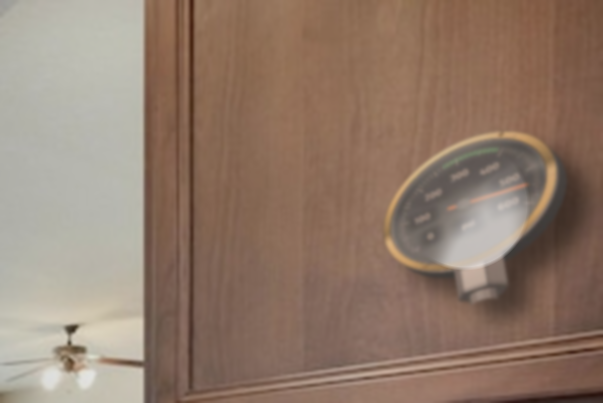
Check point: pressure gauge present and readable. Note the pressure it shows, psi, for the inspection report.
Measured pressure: 550 psi
